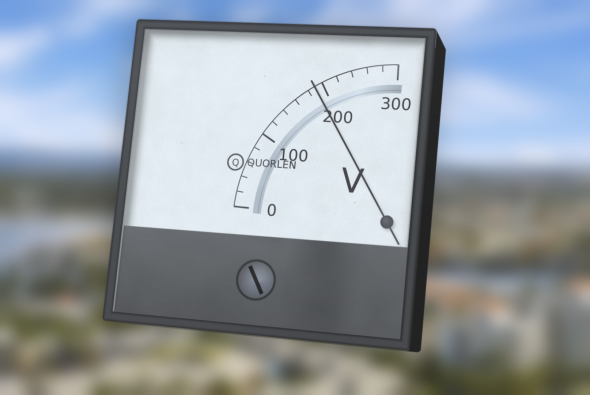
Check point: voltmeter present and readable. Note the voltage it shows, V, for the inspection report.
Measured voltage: 190 V
